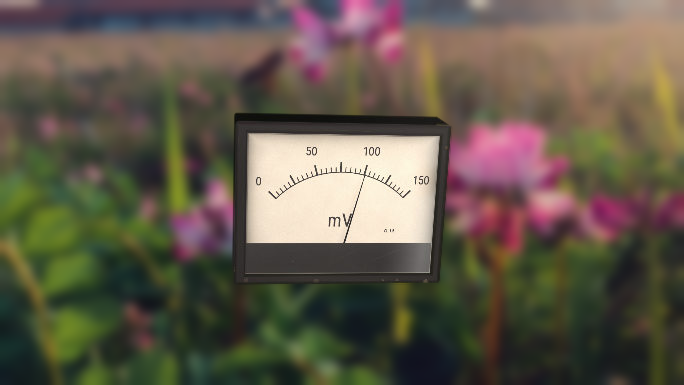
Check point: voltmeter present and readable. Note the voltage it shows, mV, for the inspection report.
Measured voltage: 100 mV
